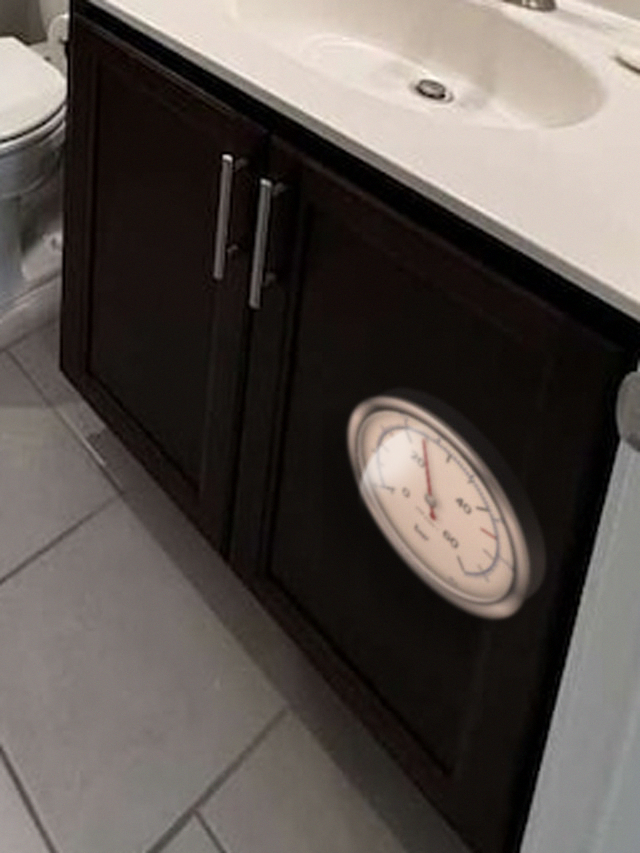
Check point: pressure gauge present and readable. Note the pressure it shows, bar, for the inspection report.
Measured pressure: 25 bar
